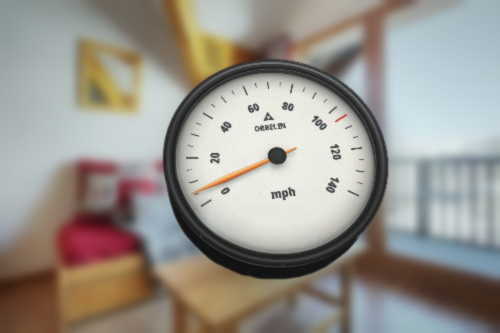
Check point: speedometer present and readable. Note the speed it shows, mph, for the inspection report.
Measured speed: 5 mph
